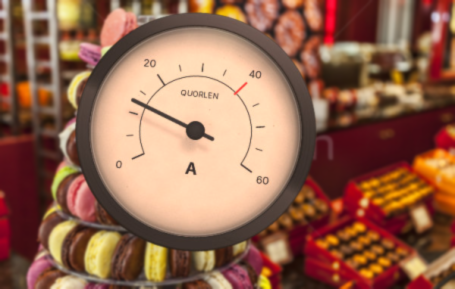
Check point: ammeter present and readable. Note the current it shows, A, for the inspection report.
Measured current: 12.5 A
